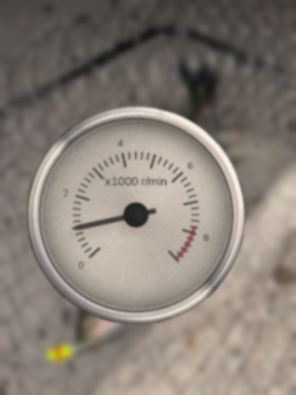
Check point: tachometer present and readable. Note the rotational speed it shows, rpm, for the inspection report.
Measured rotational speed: 1000 rpm
